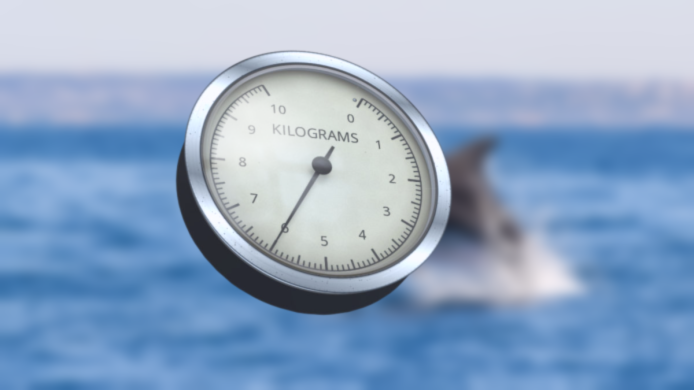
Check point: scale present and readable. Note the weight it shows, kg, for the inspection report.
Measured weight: 6 kg
